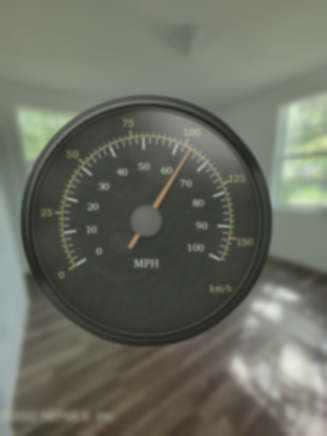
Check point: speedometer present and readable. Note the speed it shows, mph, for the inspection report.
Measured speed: 64 mph
